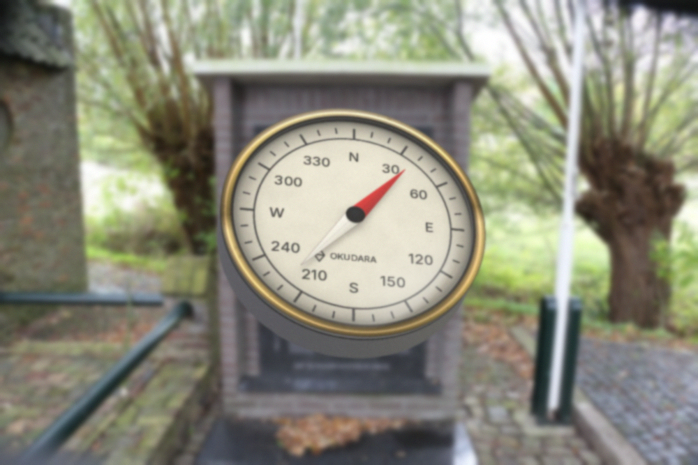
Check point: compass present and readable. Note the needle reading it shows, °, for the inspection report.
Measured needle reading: 40 °
